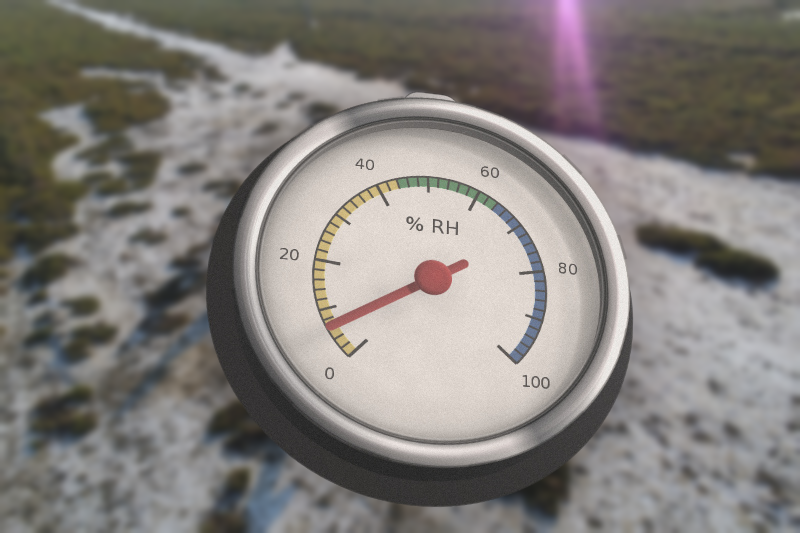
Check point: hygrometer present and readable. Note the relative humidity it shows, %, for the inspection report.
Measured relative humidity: 6 %
